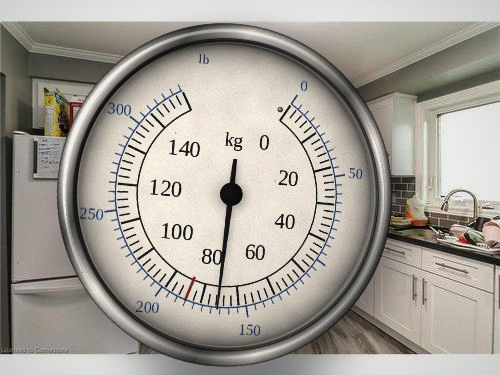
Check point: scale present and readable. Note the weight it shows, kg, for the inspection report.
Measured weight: 76 kg
